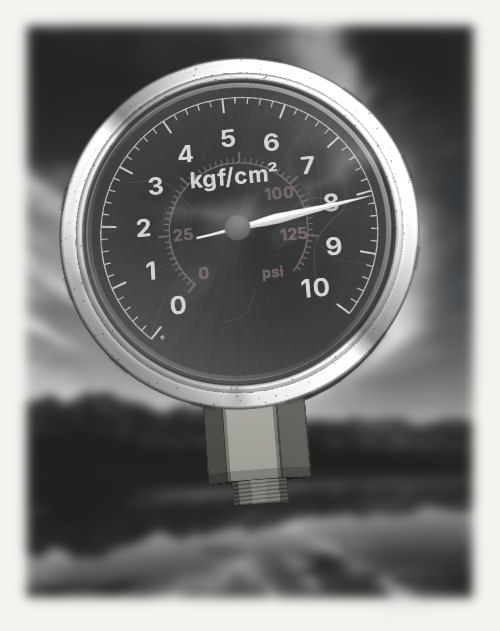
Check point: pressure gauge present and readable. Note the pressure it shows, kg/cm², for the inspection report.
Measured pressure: 8.1 kg/cm²
